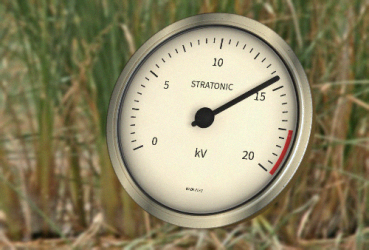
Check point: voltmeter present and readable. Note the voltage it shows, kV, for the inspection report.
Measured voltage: 14.5 kV
